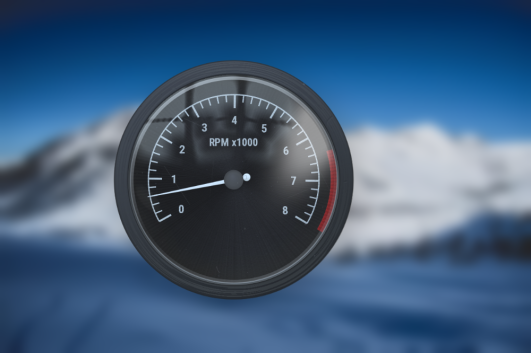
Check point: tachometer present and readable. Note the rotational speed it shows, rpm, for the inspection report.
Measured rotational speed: 600 rpm
